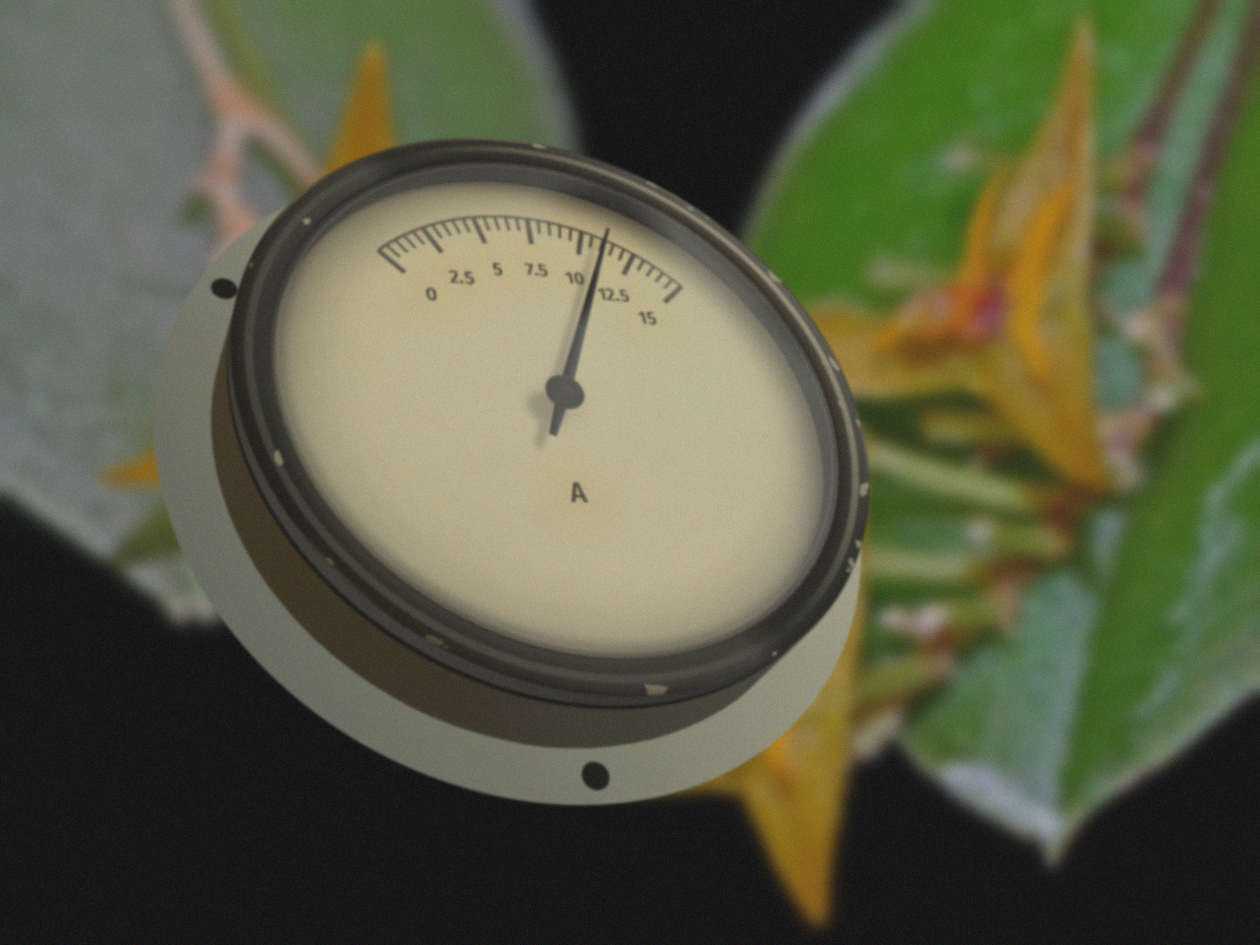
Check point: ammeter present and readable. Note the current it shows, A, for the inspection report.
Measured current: 11 A
